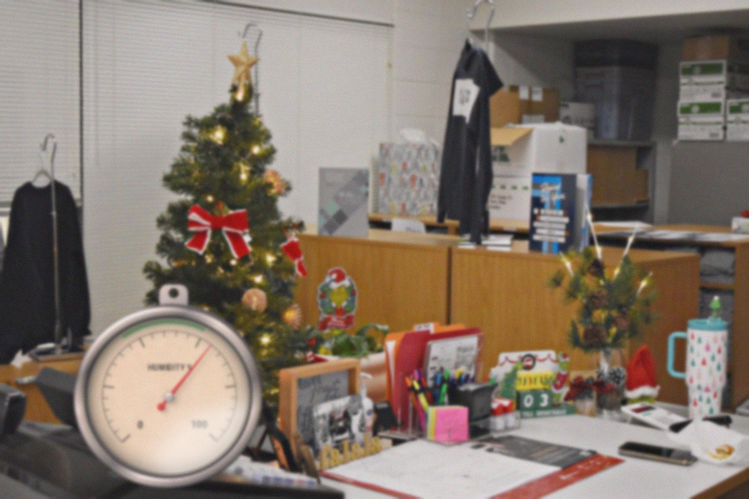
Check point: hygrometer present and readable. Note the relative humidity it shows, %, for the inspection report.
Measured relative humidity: 64 %
